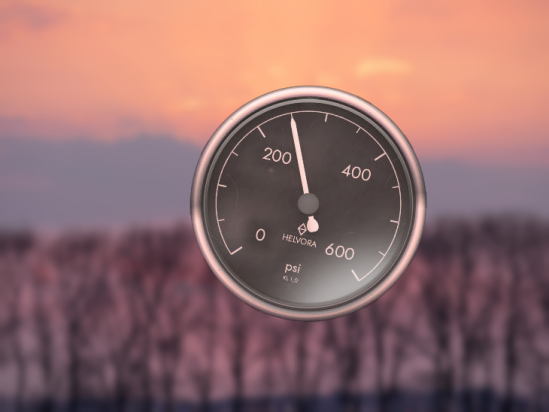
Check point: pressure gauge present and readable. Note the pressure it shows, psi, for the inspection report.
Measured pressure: 250 psi
